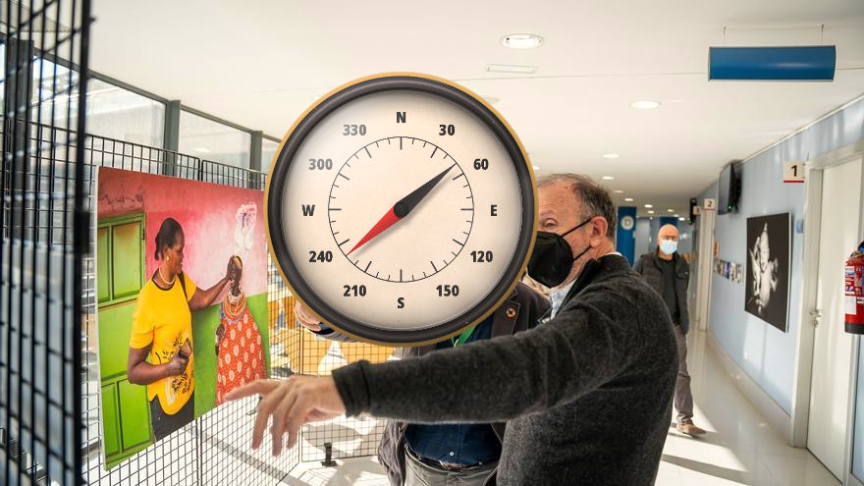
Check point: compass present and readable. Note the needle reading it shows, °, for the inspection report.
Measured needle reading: 230 °
